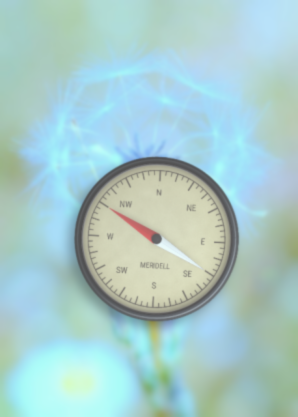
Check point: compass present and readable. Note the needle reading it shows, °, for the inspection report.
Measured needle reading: 300 °
